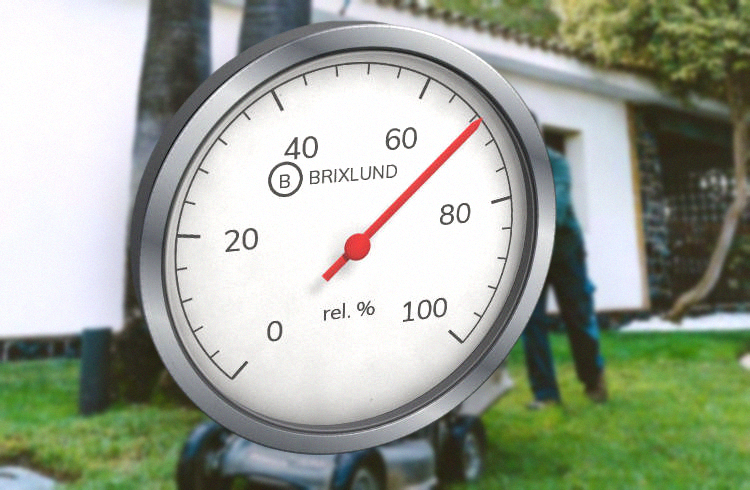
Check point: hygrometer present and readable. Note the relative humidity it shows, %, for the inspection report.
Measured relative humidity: 68 %
